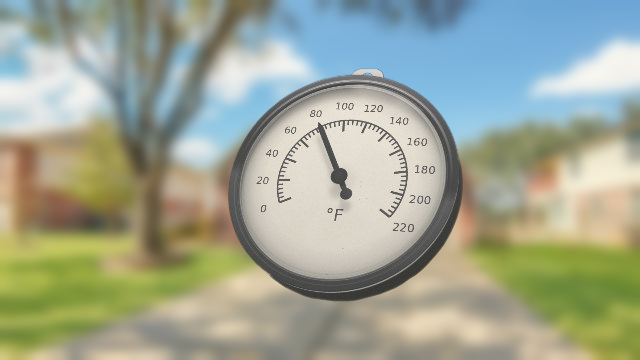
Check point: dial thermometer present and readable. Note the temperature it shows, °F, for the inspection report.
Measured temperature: 80 °F
